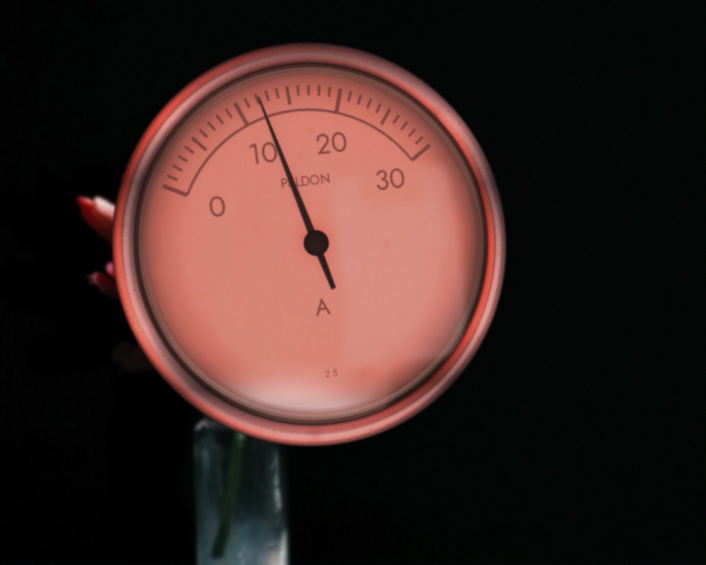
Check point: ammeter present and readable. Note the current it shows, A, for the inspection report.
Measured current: 12 A
